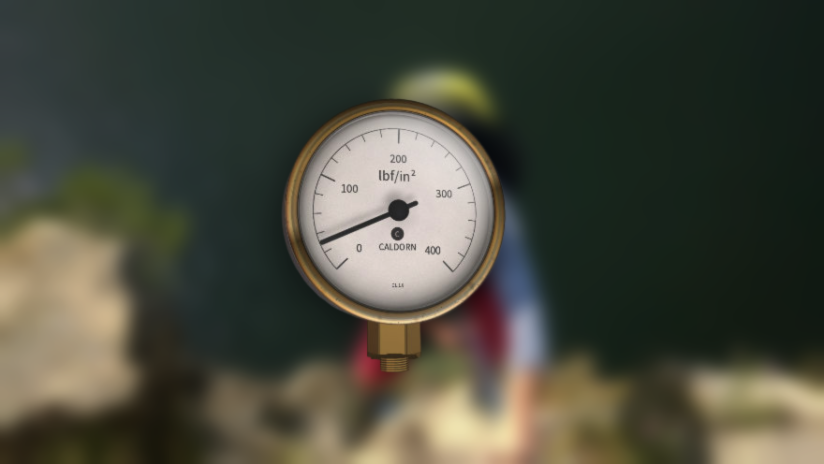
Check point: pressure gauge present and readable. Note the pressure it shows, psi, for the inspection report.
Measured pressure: 30 psi
